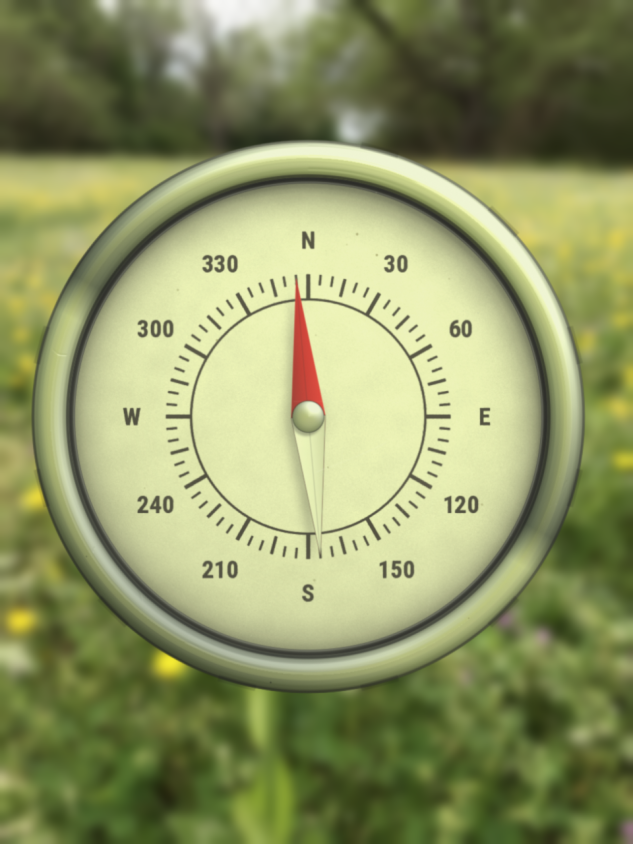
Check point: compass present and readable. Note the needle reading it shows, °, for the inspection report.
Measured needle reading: 355 °
